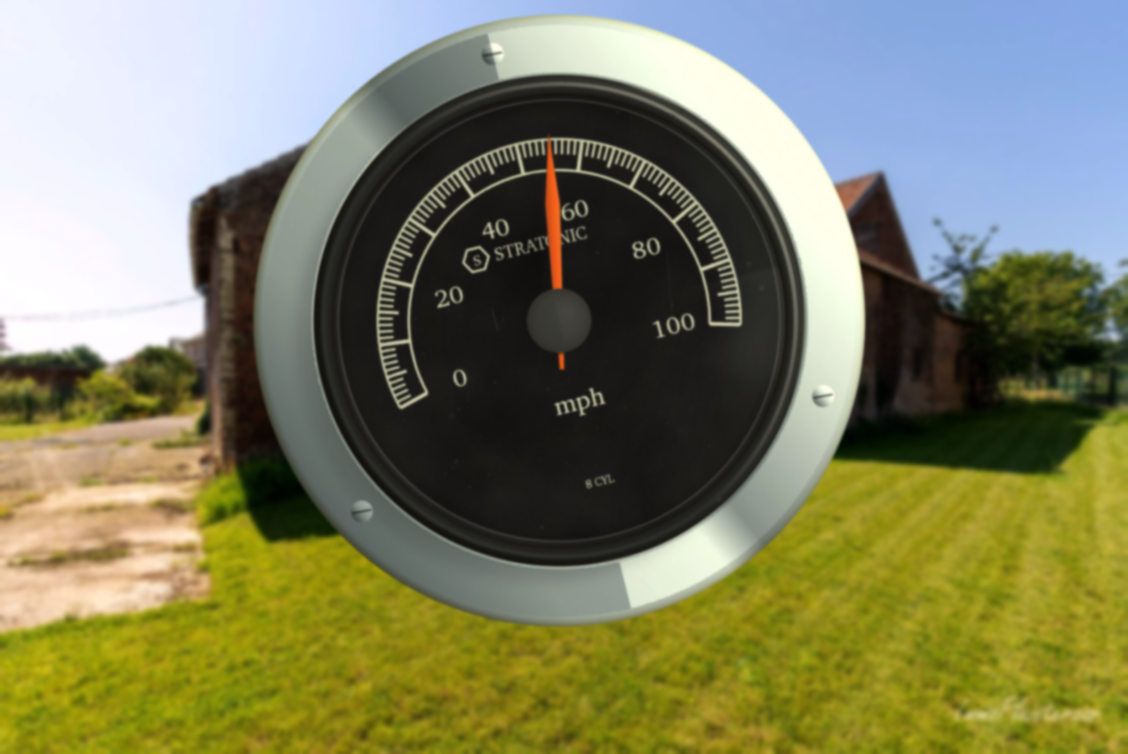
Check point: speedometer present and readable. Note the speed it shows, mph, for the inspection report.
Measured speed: 55 mph
